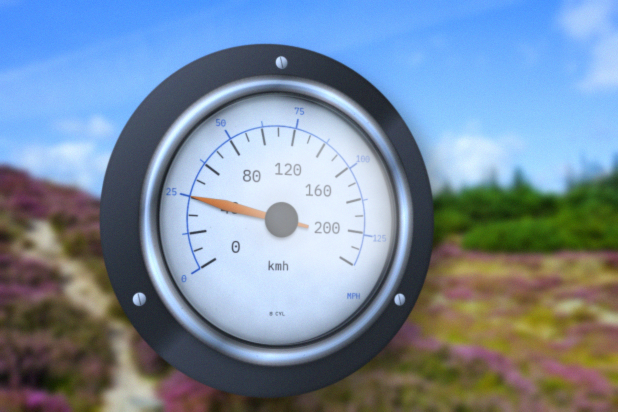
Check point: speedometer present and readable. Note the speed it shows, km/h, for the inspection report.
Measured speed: 40 km/h
